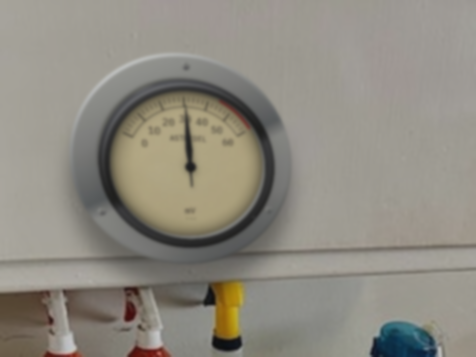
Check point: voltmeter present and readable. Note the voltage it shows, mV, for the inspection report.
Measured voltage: 30 mV
